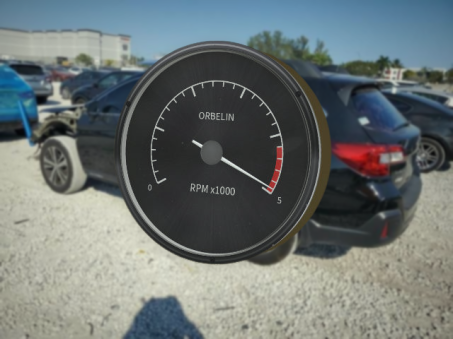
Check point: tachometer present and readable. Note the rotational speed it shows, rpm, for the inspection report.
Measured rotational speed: 4900 rpm
